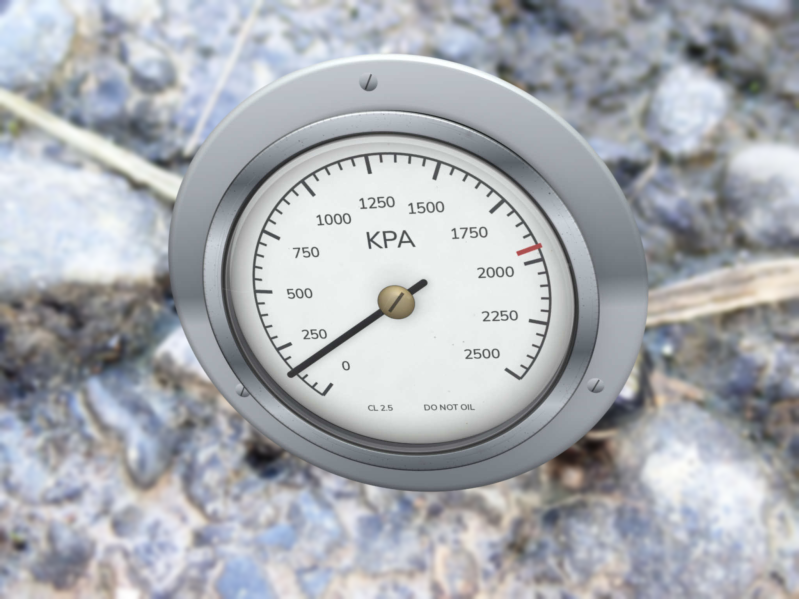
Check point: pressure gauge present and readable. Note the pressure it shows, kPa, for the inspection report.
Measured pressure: 150 kPa
